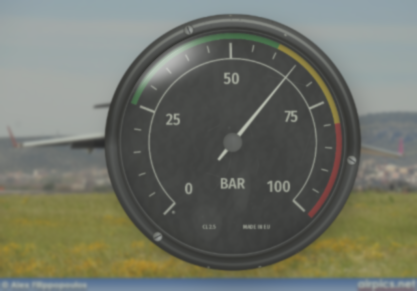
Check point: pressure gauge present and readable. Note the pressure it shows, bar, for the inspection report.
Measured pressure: 65 bar
